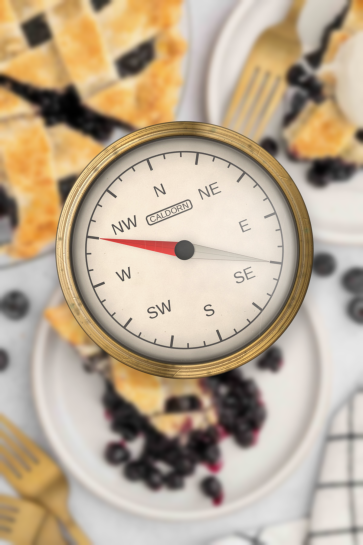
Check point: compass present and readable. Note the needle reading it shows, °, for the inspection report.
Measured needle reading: 300 °
